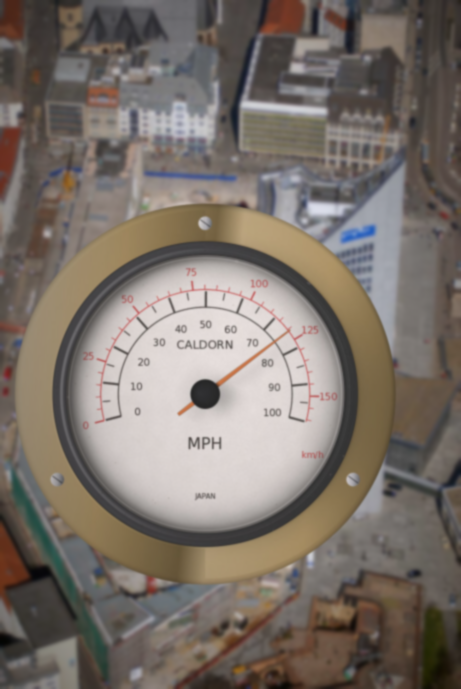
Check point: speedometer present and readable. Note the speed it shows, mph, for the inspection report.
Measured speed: 75 mph
